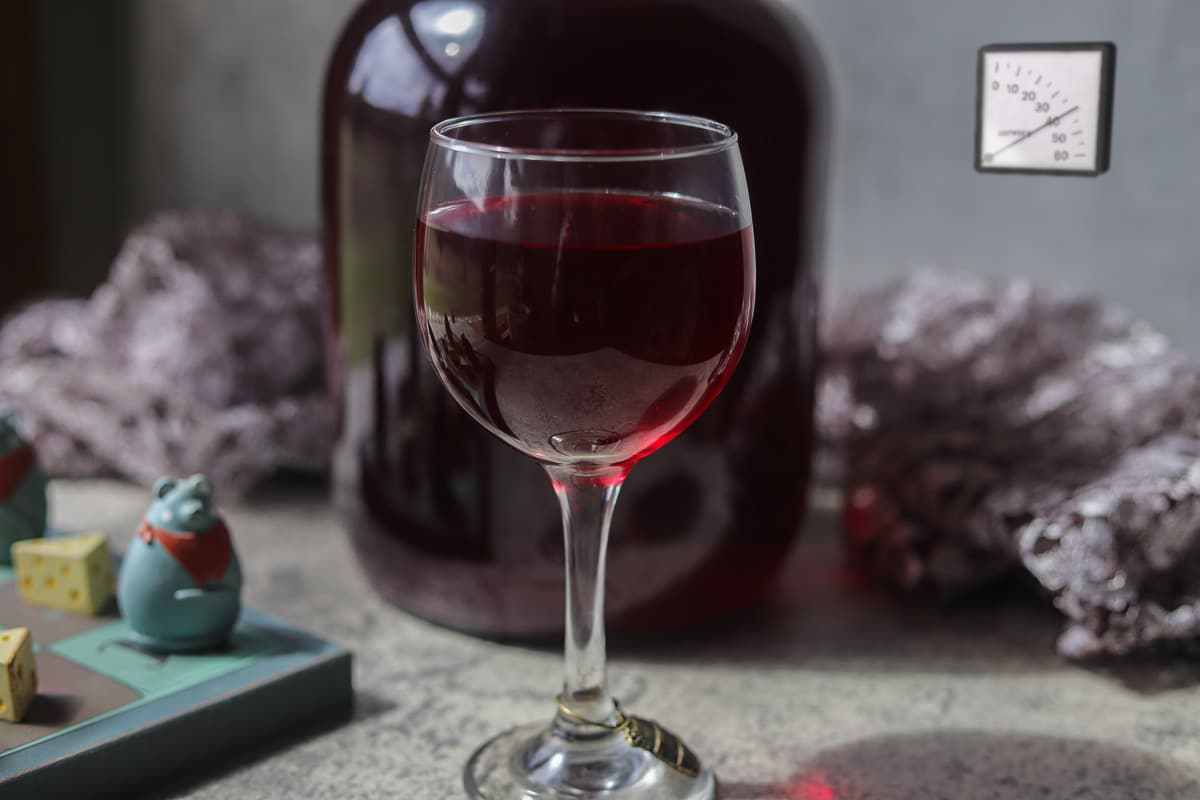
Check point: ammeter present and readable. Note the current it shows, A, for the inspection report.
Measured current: 40 A
